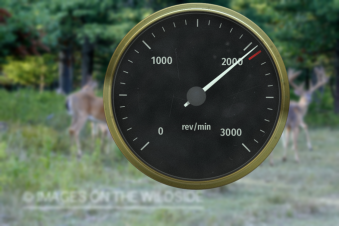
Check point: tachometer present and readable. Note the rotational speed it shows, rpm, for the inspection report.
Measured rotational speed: 2050 rpm
